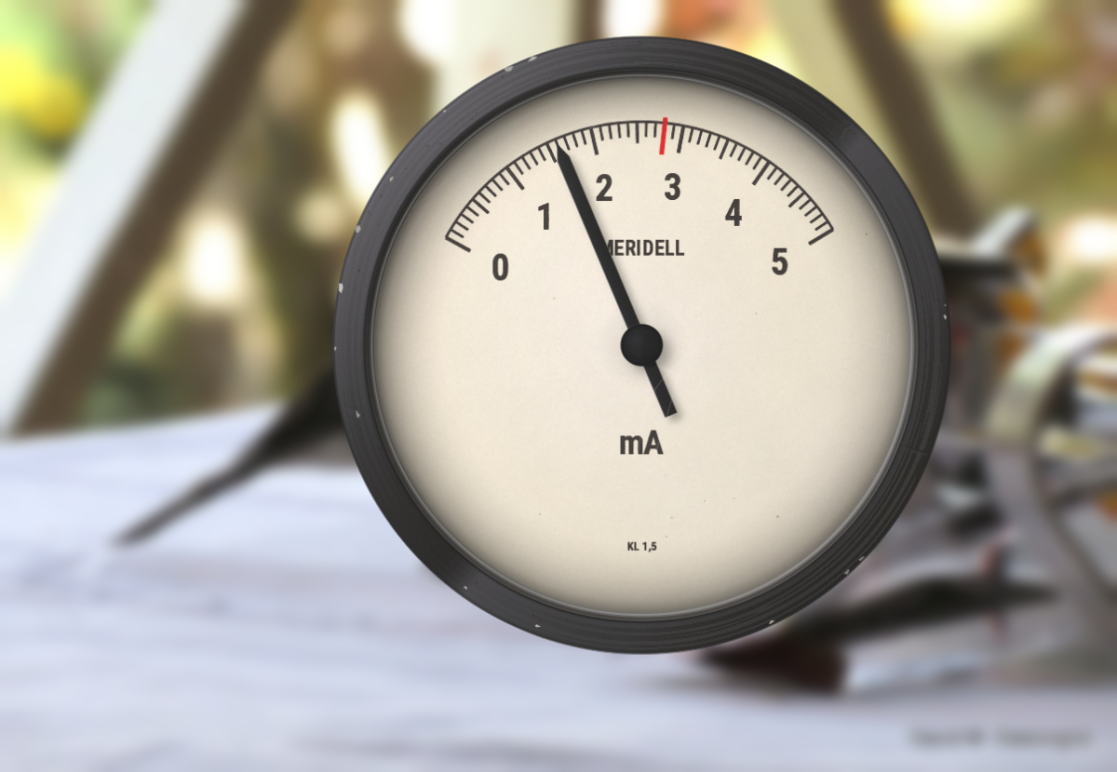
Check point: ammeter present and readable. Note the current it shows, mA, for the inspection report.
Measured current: 1.6 mA
